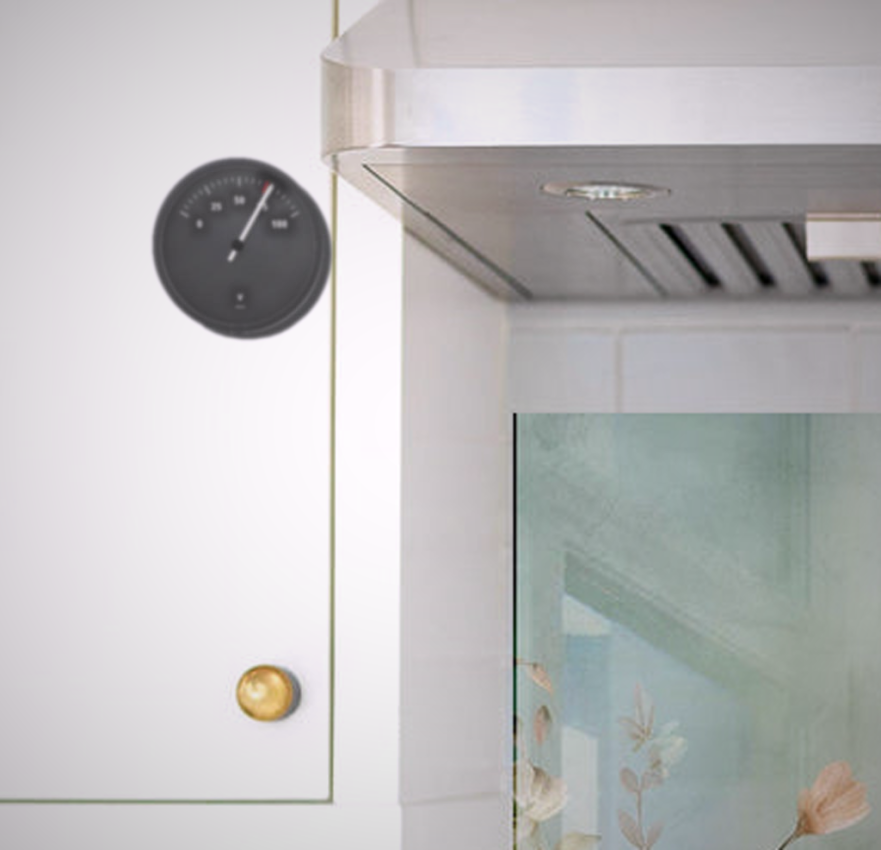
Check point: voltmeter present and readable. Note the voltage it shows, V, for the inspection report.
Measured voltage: 75 V
